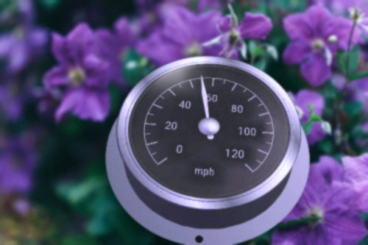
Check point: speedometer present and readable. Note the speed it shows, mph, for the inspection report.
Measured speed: 55 mph
